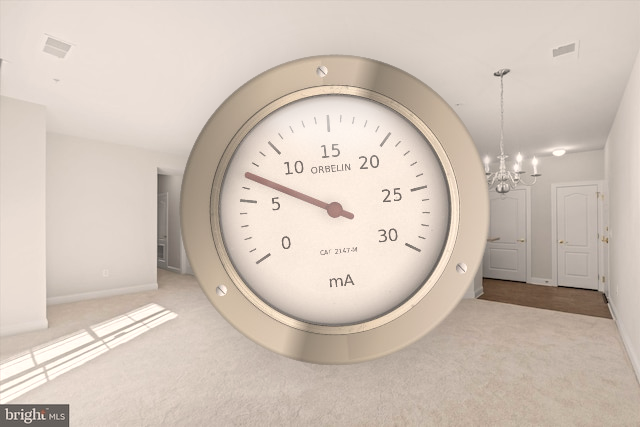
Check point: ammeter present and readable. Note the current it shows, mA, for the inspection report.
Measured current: 7 mA
